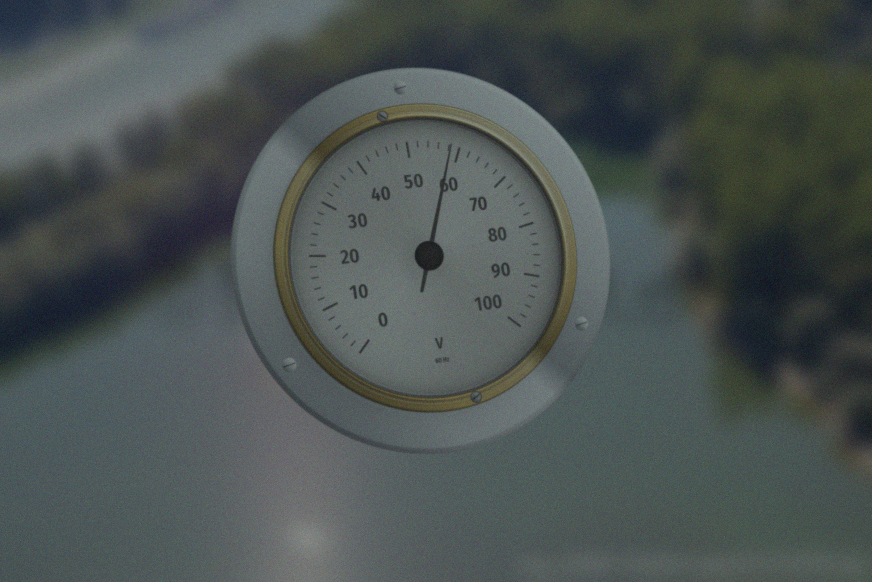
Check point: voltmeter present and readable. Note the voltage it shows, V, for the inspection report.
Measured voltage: 58 V
